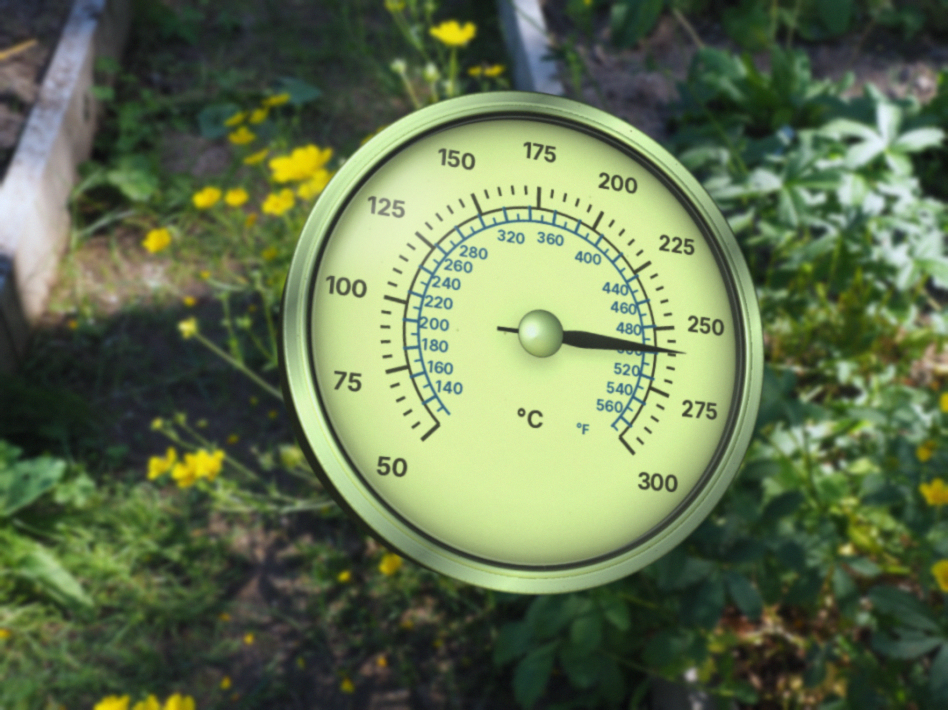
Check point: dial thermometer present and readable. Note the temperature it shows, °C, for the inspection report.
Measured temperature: 260 °C
